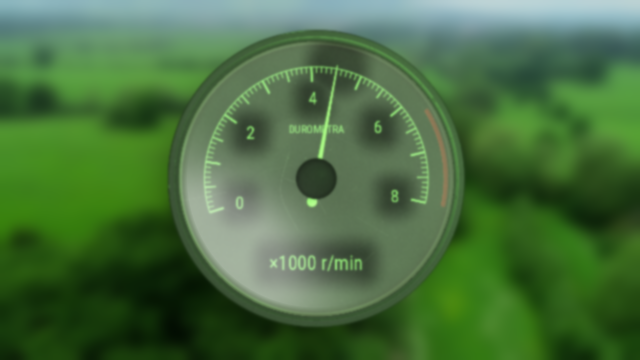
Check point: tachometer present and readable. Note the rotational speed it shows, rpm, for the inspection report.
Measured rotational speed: 4500 rpm
